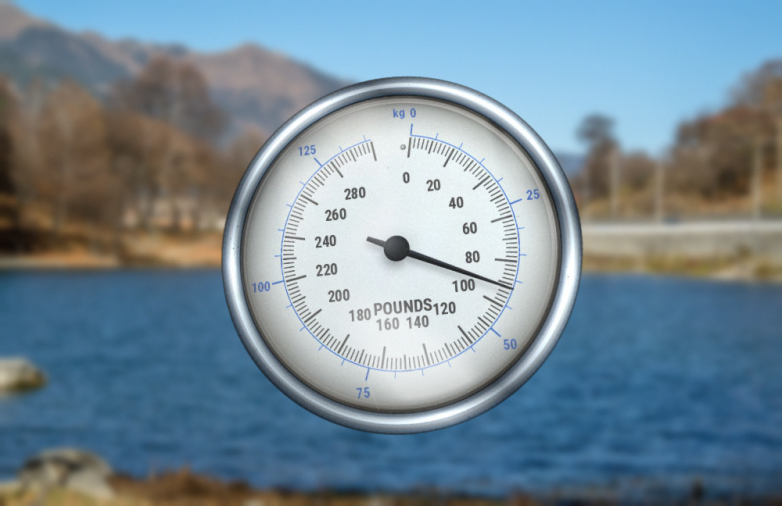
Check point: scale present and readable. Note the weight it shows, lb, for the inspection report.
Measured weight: 92 lb
